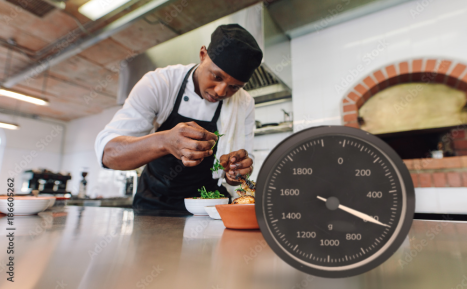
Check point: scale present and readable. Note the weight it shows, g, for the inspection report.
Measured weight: 600 g
